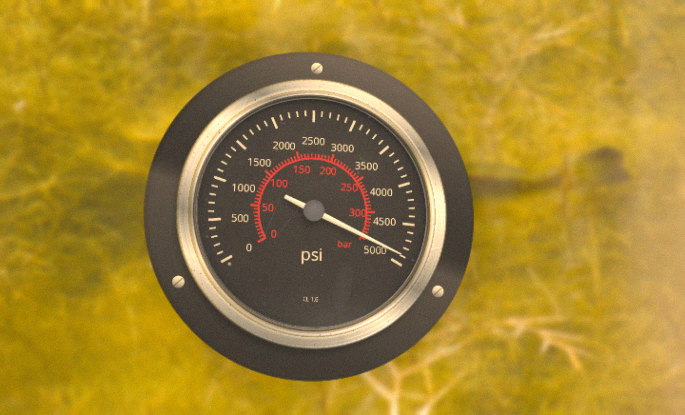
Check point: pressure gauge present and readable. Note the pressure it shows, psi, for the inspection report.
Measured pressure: 4900 psi
